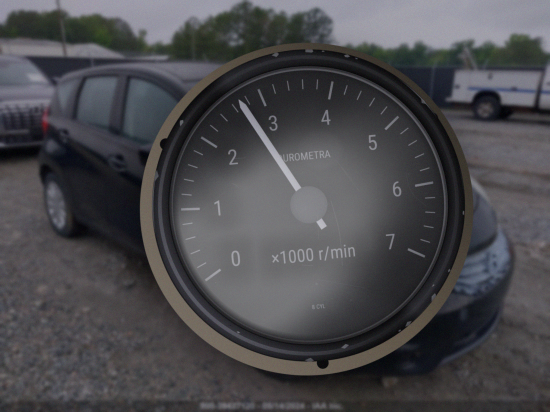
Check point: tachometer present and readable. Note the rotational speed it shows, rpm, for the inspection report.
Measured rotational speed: 2700 rpm
